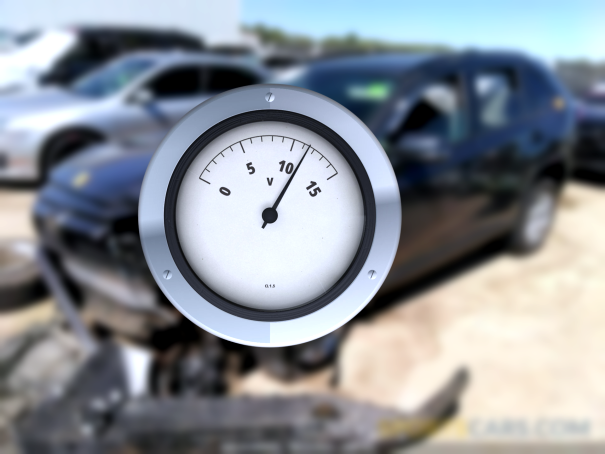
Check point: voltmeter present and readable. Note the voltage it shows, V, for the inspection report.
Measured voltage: 11.5 V
